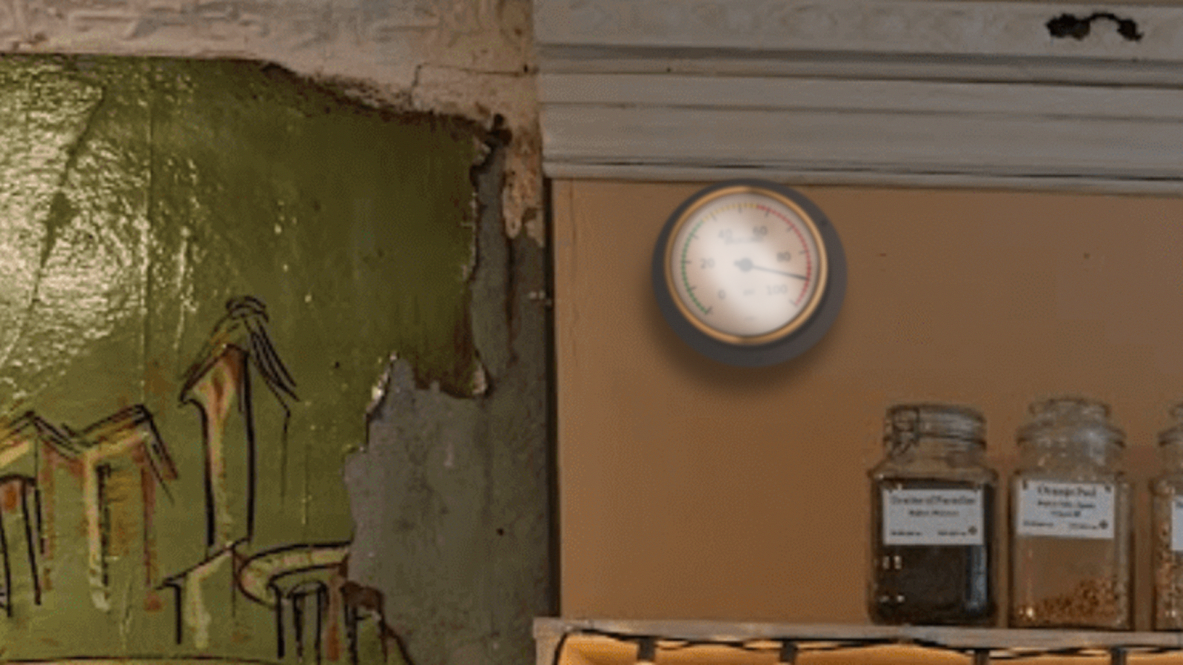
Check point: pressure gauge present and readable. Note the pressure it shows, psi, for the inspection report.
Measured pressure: 90 psi
